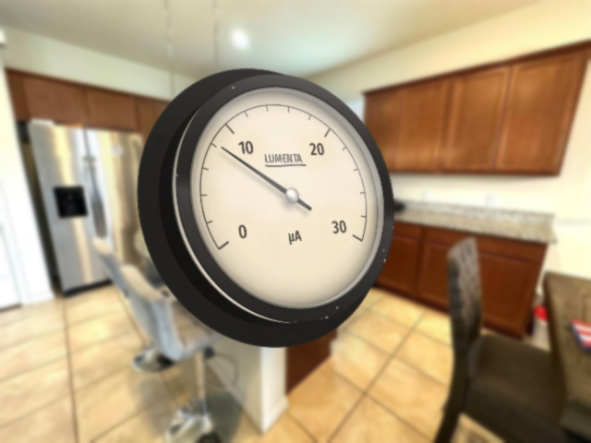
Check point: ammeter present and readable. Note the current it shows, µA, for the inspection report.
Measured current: 8 µA
